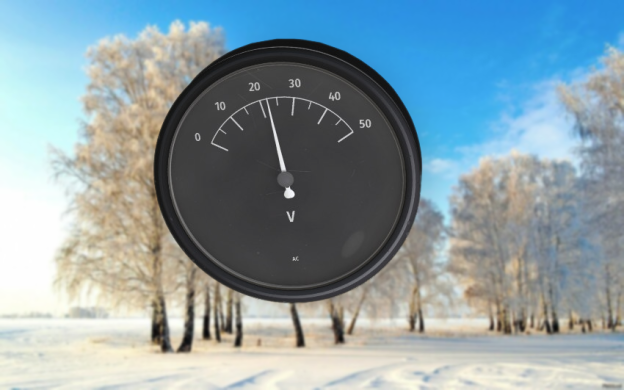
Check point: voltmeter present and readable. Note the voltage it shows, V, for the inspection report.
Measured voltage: 22.5 V
